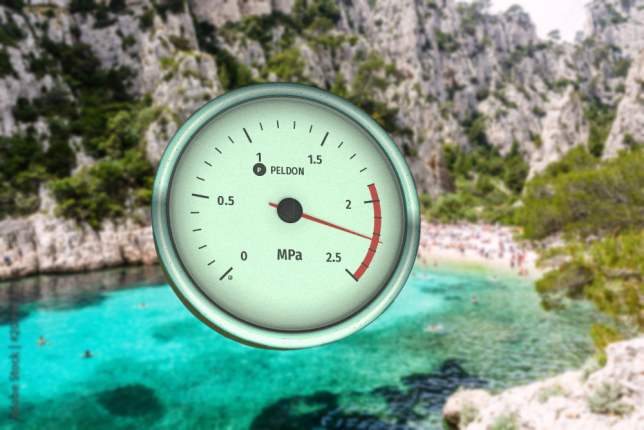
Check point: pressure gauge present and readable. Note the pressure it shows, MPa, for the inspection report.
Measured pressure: 2.25 MPa
